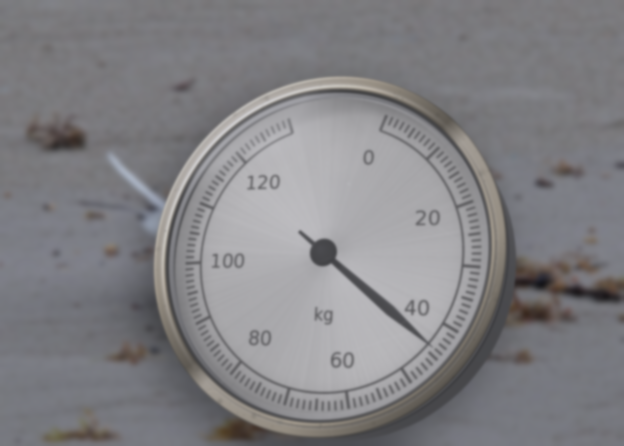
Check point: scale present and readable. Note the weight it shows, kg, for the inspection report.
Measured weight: 44 kg
